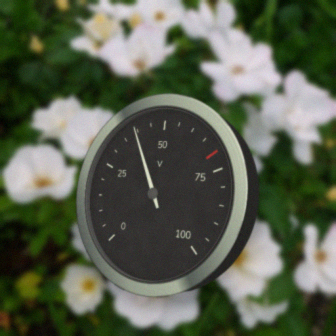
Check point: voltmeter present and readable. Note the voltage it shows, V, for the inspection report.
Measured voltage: 40 V
